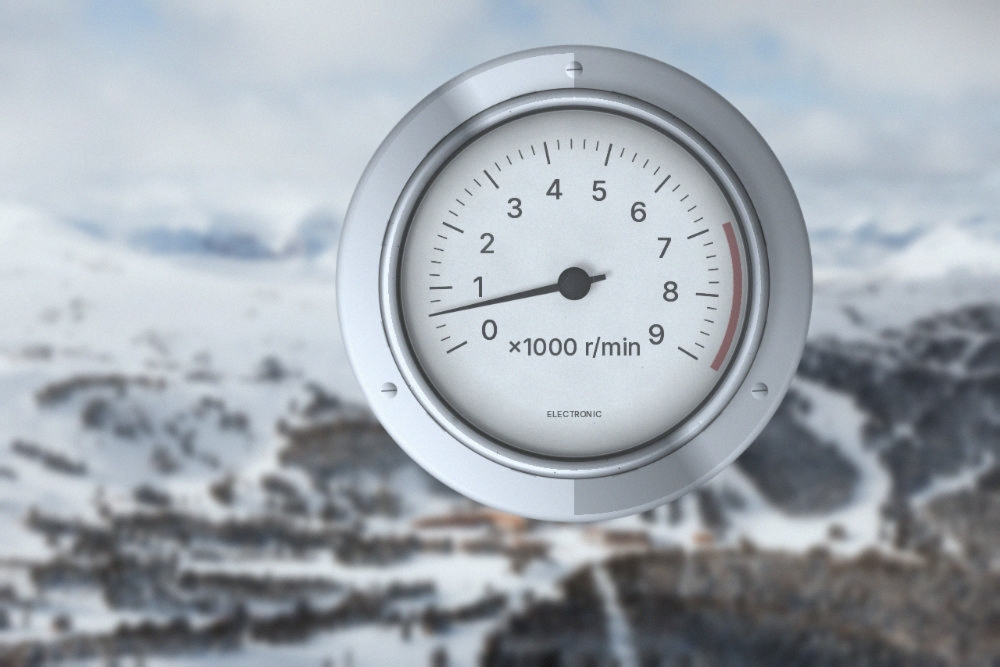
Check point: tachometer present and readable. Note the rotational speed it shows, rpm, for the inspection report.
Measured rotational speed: 600 rpm
